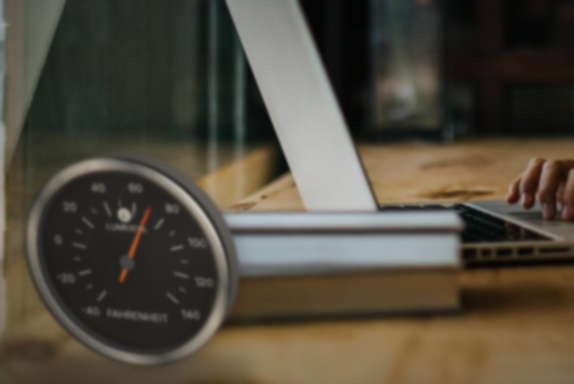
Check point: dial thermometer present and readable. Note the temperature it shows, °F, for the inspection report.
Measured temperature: 70 °F
